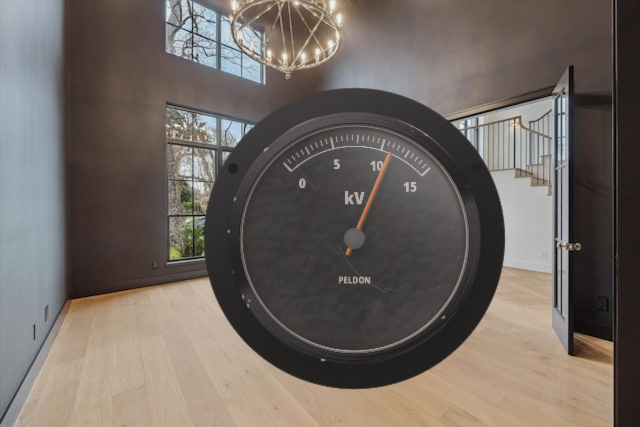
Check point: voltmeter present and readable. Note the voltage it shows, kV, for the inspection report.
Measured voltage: 11 kV
